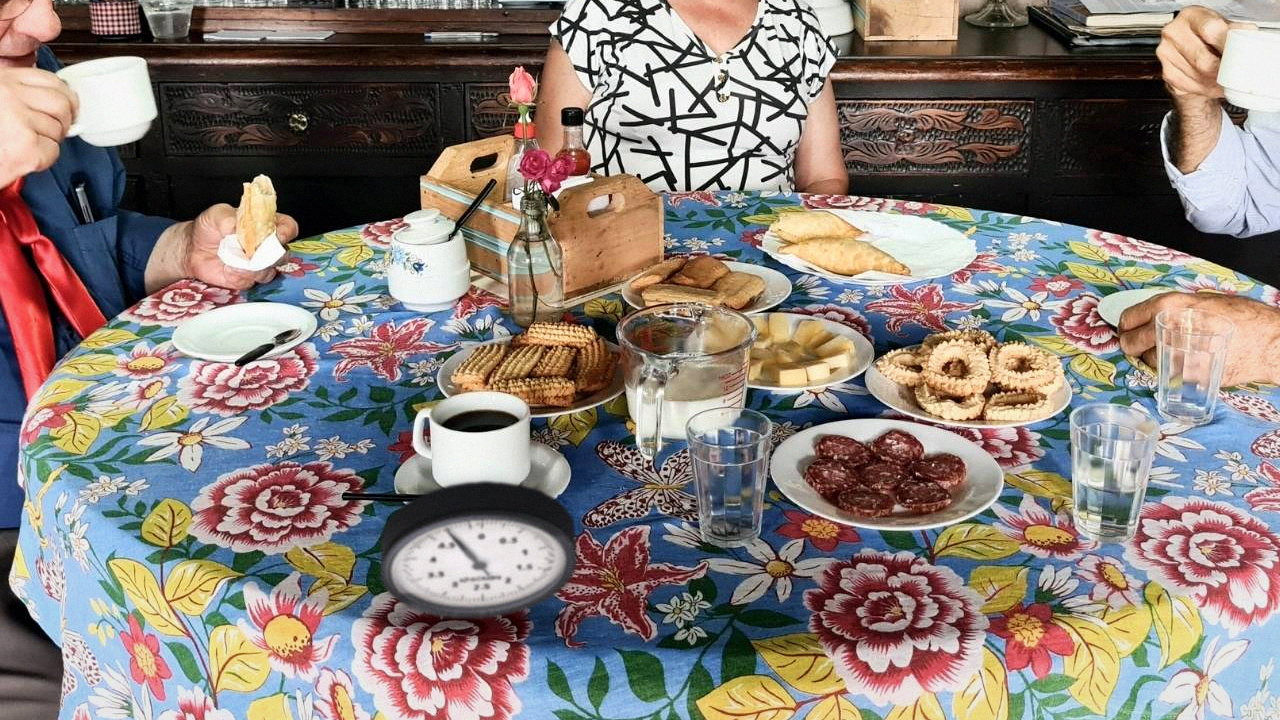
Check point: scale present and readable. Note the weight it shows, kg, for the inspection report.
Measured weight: 4.75 kg
